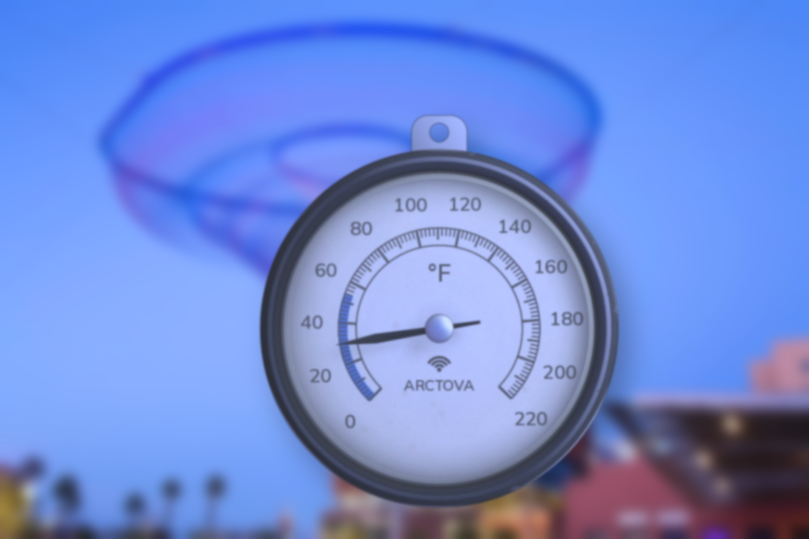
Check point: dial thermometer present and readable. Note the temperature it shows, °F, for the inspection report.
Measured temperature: 30 °F
